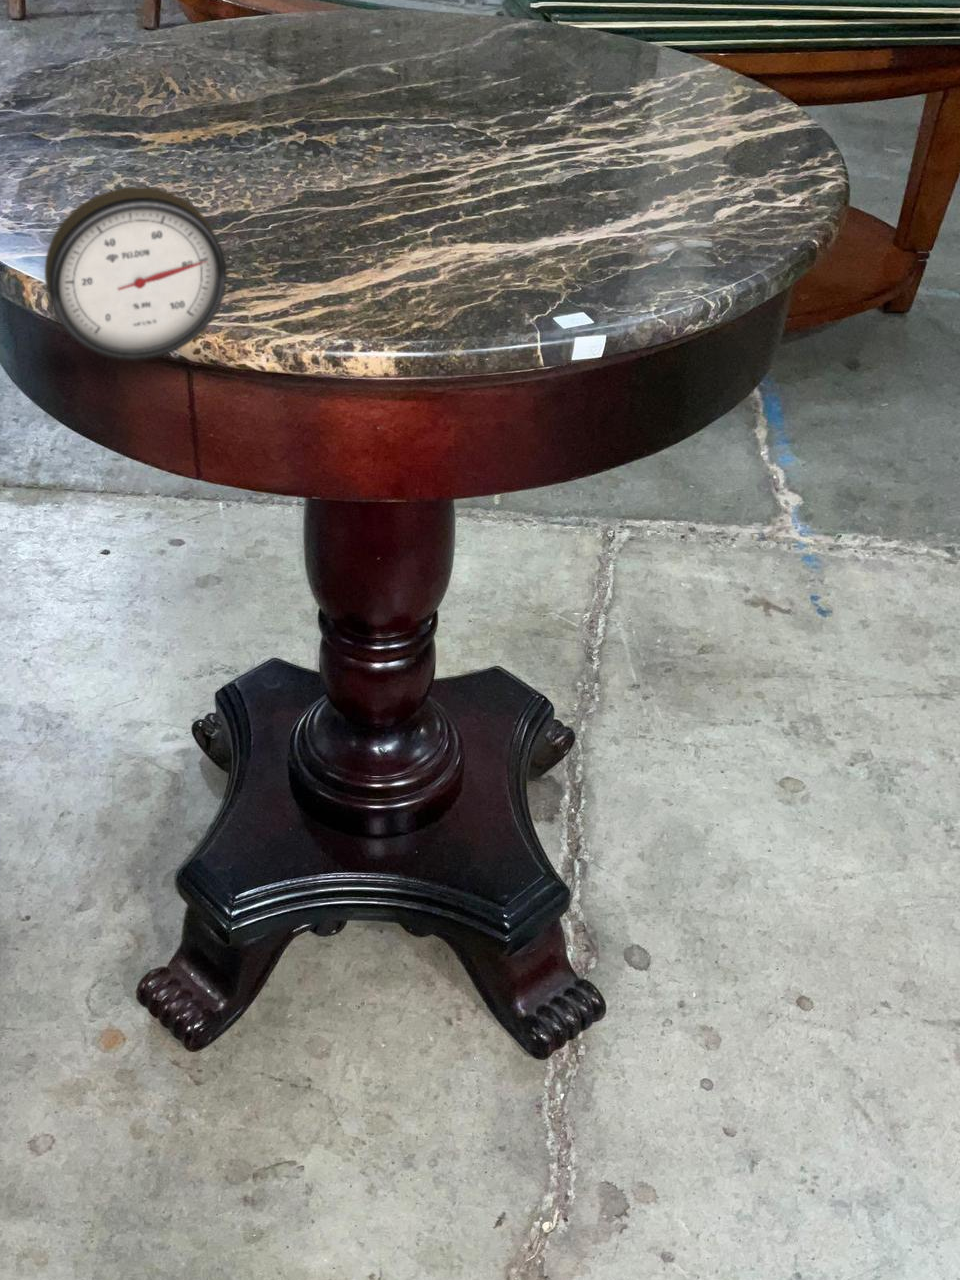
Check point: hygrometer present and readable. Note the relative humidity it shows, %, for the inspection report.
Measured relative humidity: 80 %
